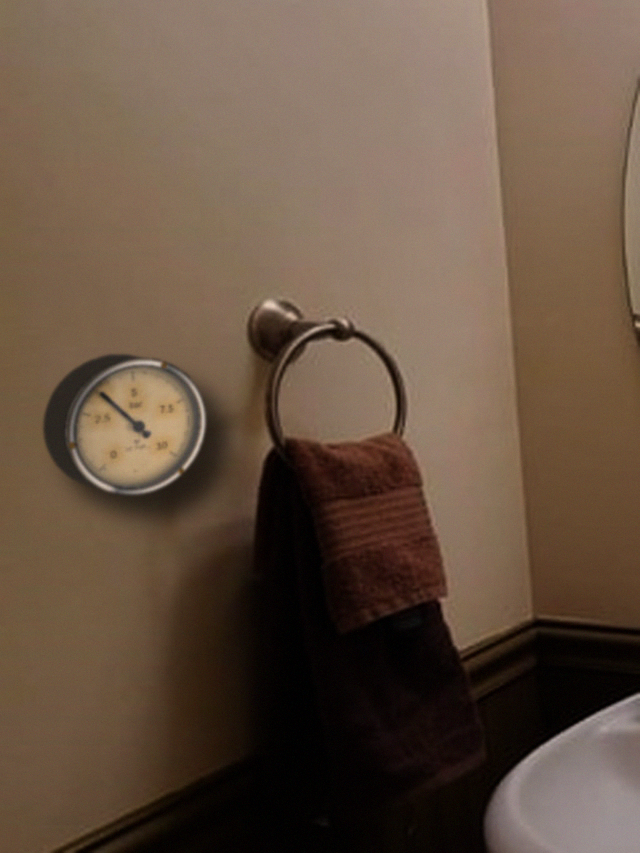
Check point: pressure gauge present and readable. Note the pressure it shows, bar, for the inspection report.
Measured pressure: 3.5 bar
